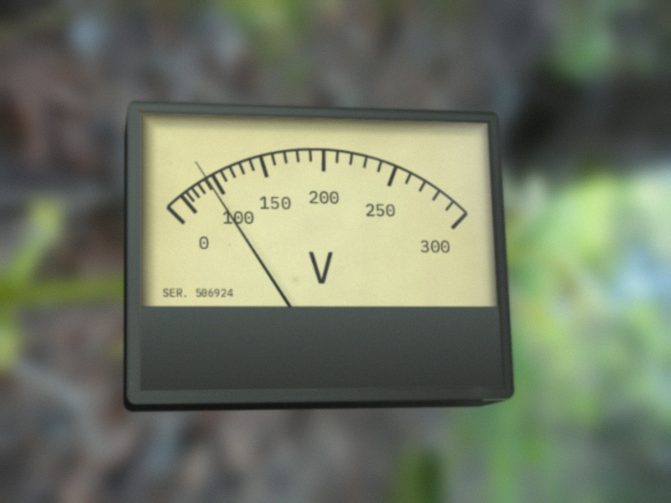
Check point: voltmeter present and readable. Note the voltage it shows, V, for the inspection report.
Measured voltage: 90 V
